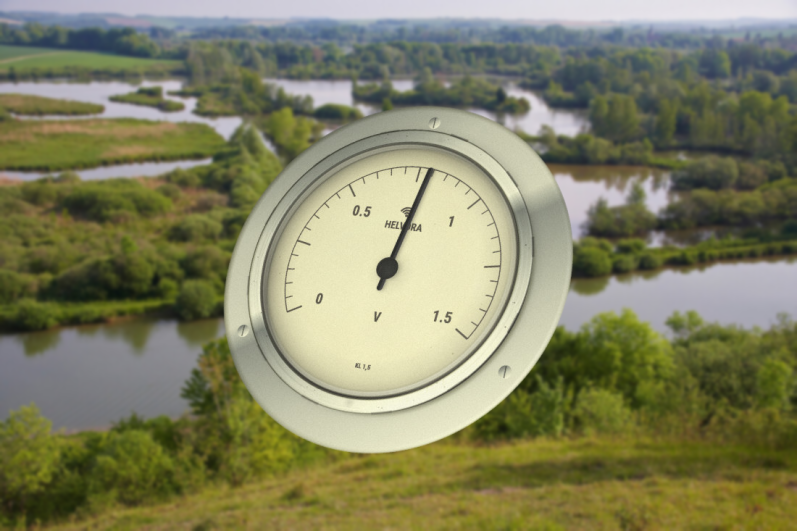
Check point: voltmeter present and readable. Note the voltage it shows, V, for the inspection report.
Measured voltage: 0.8 V
